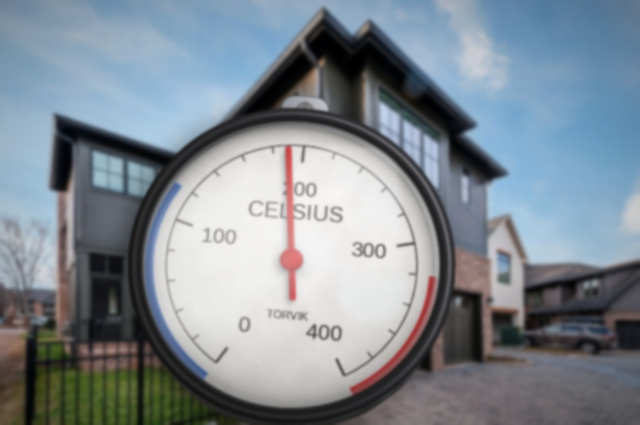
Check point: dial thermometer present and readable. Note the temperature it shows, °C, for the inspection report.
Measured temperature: 190 °C
